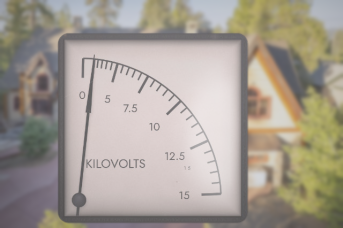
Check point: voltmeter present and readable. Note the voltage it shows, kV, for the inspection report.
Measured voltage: 2.5 kV
